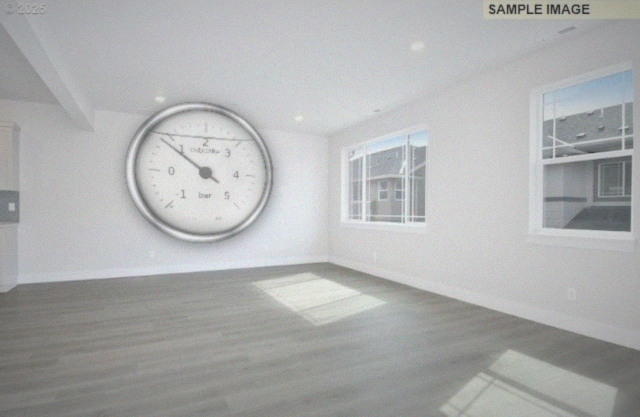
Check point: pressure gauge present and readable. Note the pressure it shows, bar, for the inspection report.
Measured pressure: 0.8 bar
